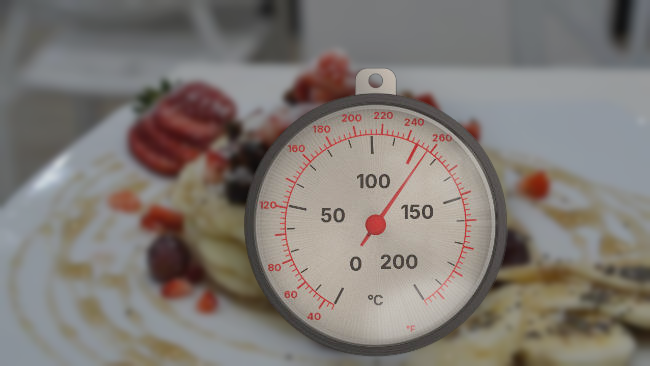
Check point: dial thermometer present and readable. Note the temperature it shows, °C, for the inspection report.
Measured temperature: 125 °C
